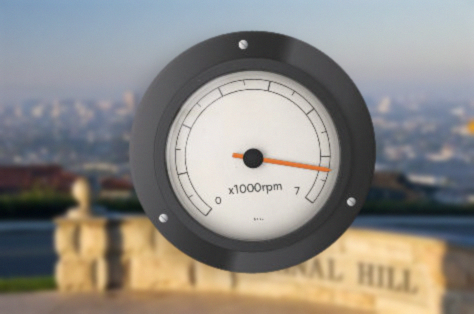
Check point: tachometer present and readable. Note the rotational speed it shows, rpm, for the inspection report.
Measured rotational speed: 6250 rpm
